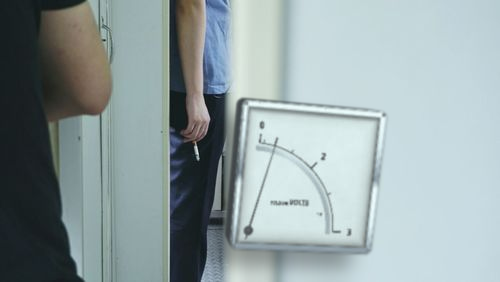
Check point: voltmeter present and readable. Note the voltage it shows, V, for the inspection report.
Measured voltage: 1 V
